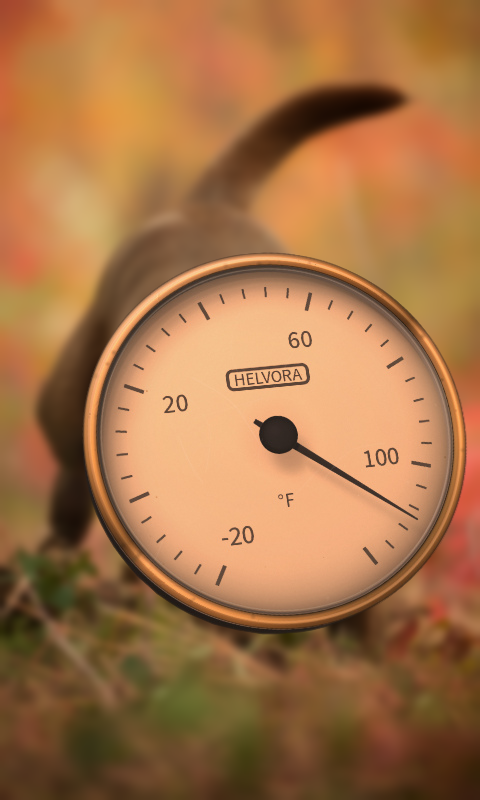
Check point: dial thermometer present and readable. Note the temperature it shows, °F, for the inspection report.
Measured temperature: 110 °F
